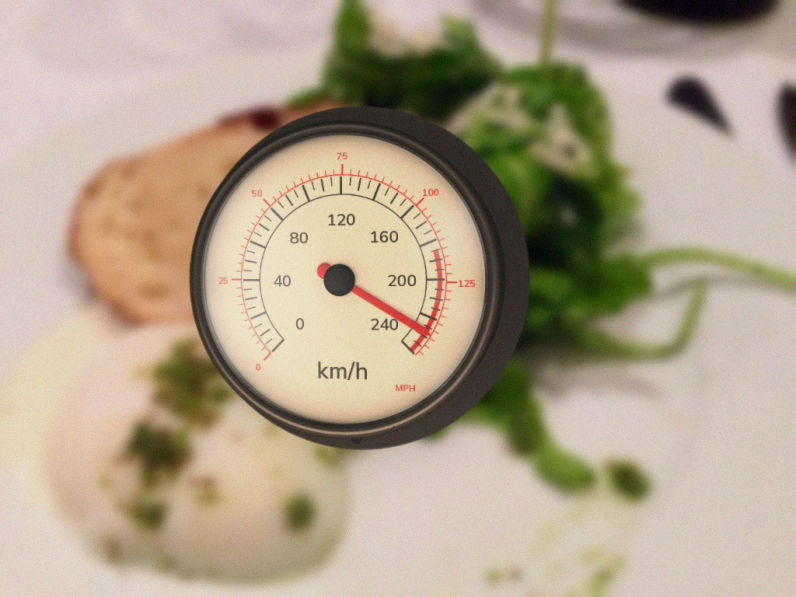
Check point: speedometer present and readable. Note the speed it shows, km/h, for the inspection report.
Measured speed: 227.5 km/h
